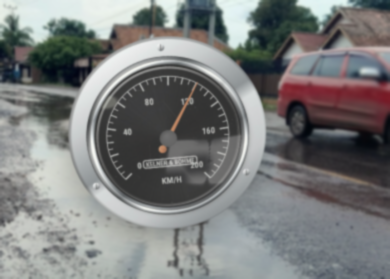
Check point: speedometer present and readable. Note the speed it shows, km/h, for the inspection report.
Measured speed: 120 km/h
